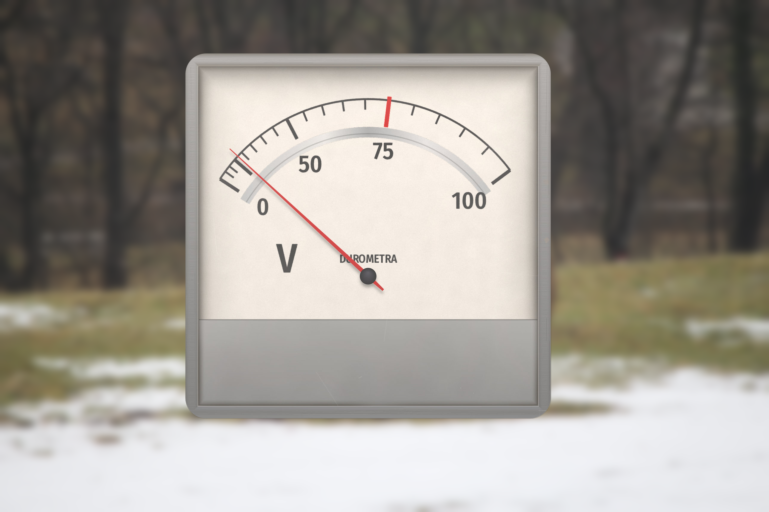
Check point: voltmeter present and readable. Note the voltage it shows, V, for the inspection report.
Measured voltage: 27.5 V
